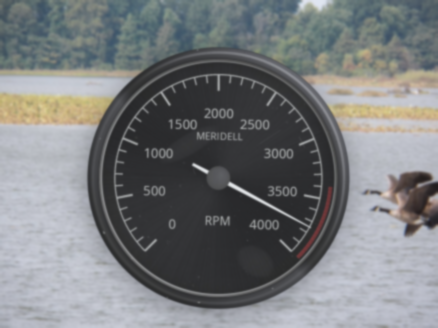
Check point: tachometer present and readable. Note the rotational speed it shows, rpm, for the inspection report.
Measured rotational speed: 3750 rpm
